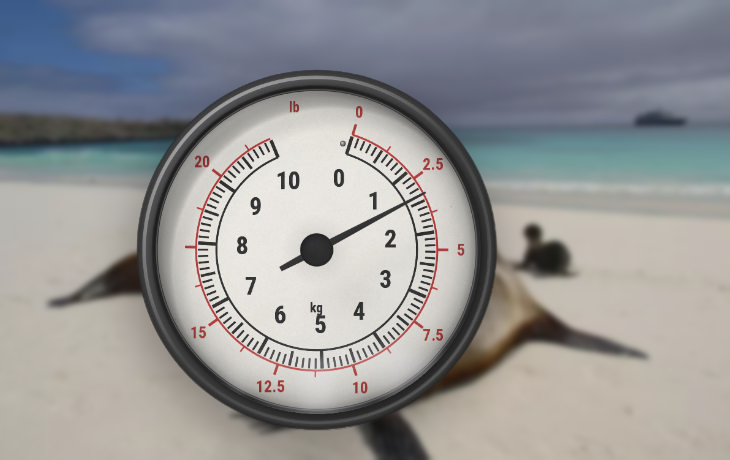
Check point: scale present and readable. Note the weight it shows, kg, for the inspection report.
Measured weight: 1.4 kg
